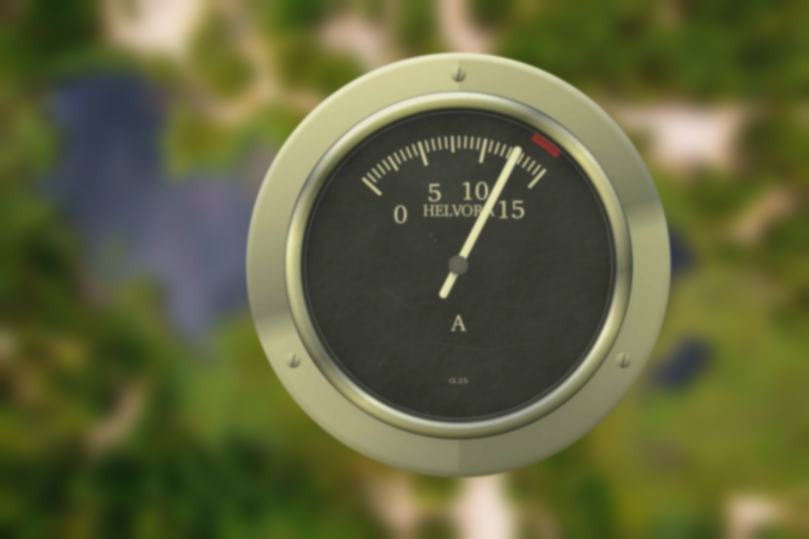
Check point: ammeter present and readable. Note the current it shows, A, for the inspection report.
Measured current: 12.5 A
